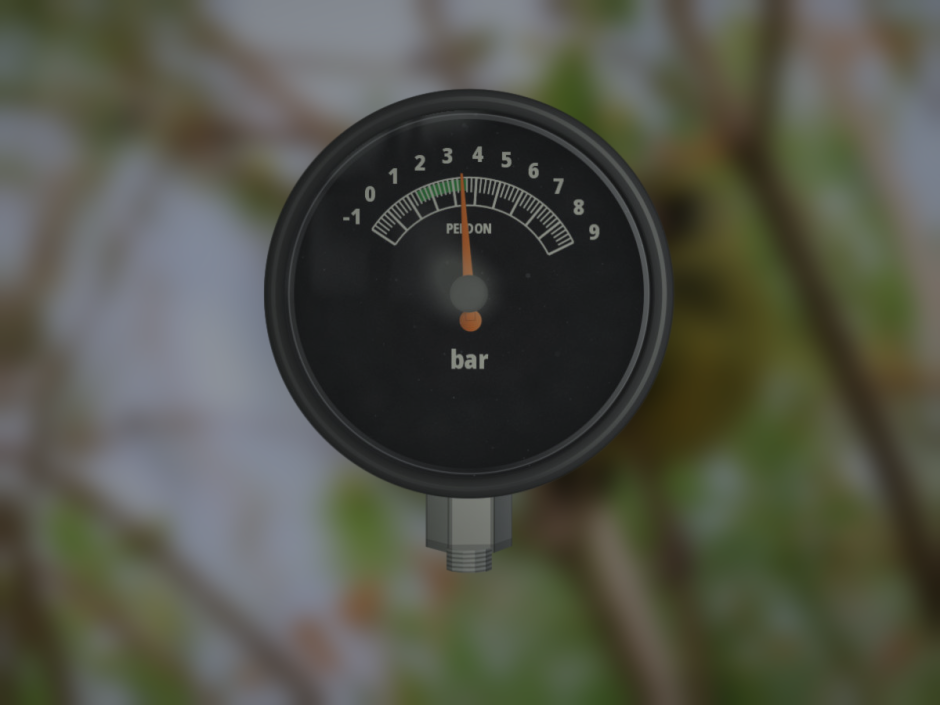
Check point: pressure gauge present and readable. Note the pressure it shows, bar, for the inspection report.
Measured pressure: 3.4 bar
